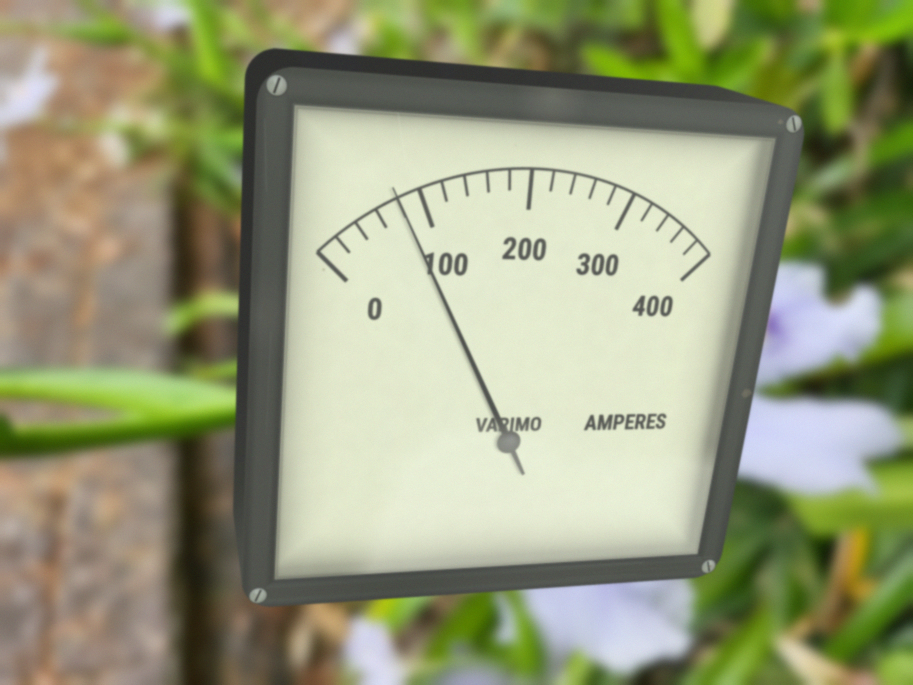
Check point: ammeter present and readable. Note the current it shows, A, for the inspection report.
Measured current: 80 A
